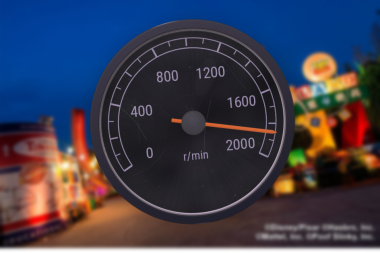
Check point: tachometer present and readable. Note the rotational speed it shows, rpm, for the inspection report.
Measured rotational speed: 1850 rpm
